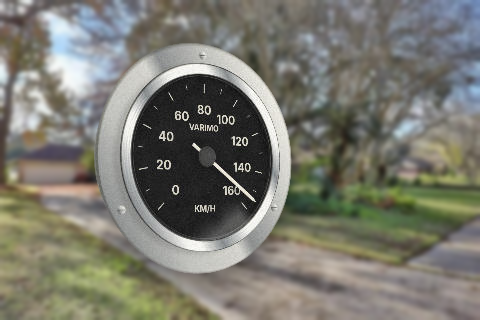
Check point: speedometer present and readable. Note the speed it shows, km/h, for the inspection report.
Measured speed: 155 km/h
